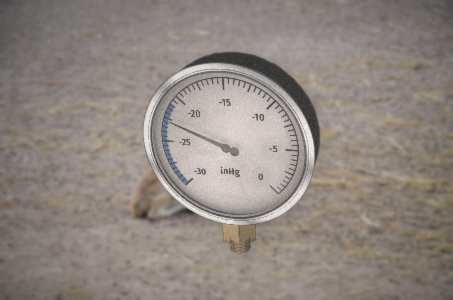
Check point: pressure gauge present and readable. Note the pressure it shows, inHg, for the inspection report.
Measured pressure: -22.5 inHg
